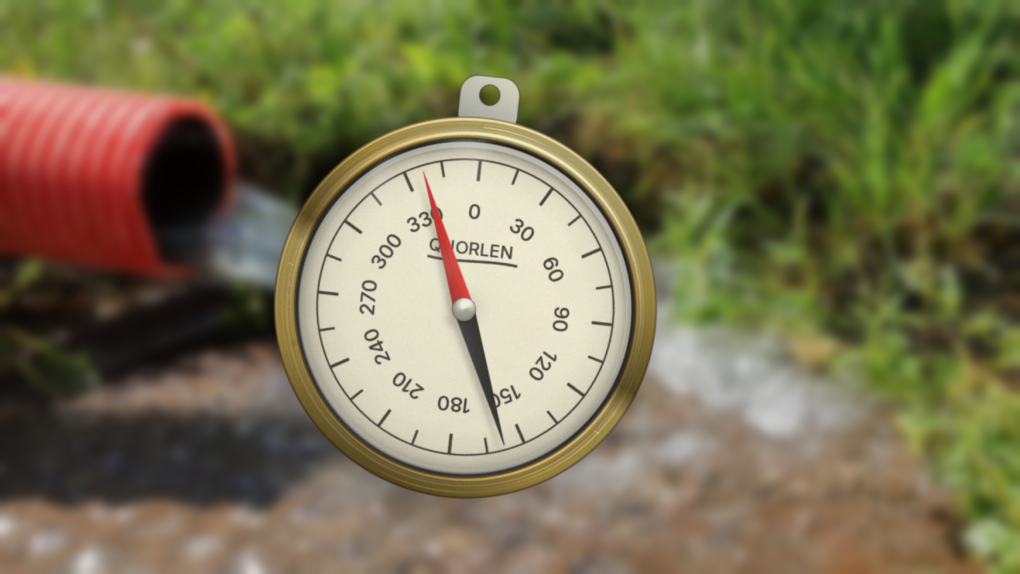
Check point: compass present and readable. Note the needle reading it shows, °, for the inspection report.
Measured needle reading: 337.5 °
